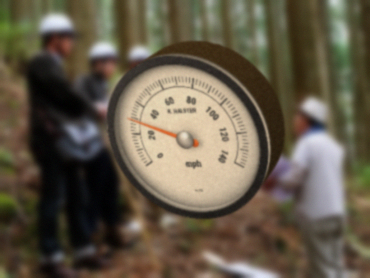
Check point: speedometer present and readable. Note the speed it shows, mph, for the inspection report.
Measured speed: 30 mph
